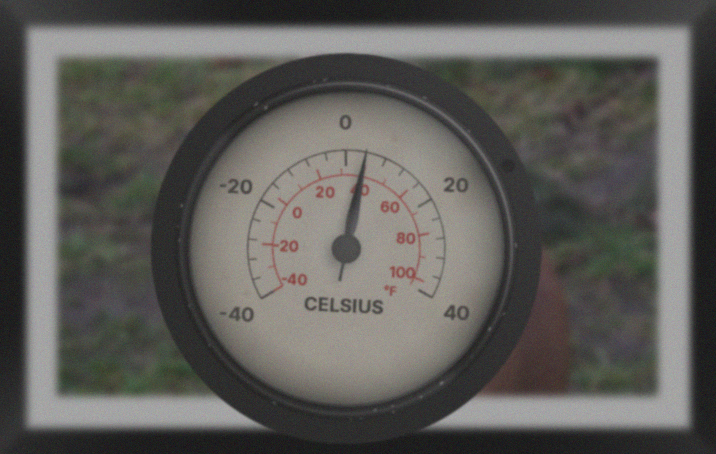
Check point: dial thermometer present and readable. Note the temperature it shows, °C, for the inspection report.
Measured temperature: 4 °C
